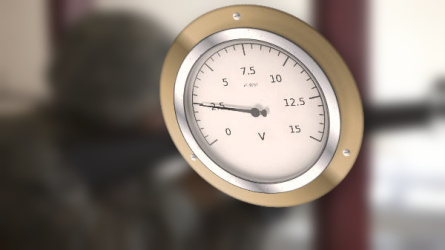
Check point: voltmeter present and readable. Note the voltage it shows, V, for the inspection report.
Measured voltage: 2.5 V
